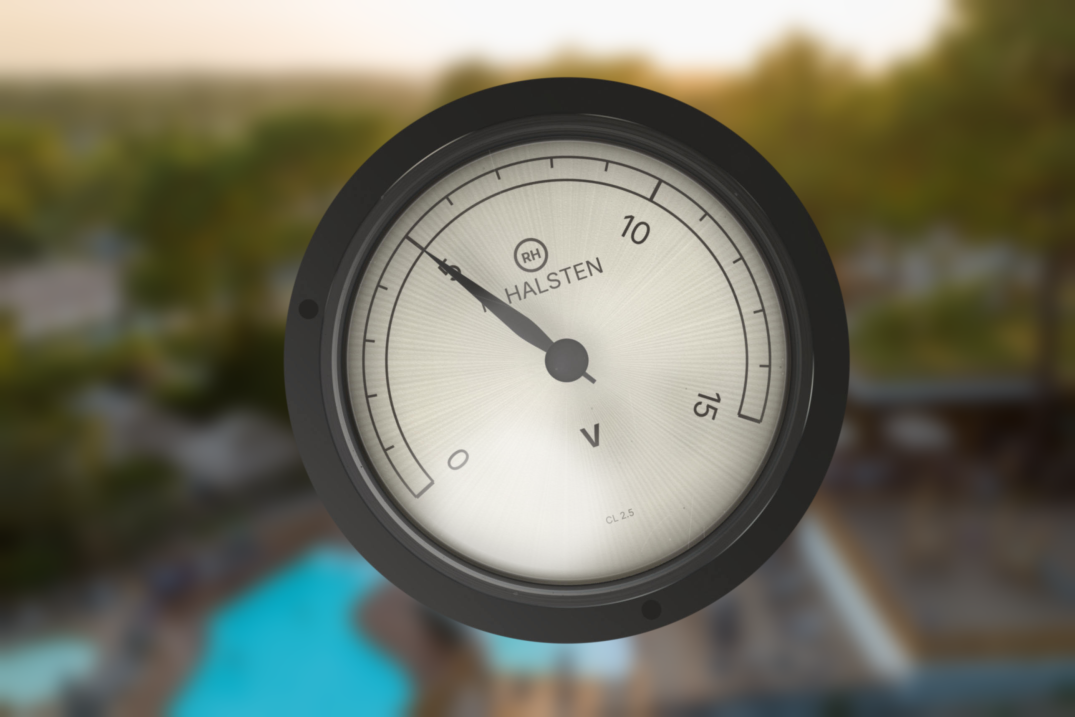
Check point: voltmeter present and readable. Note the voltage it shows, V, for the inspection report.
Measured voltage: 5 V
